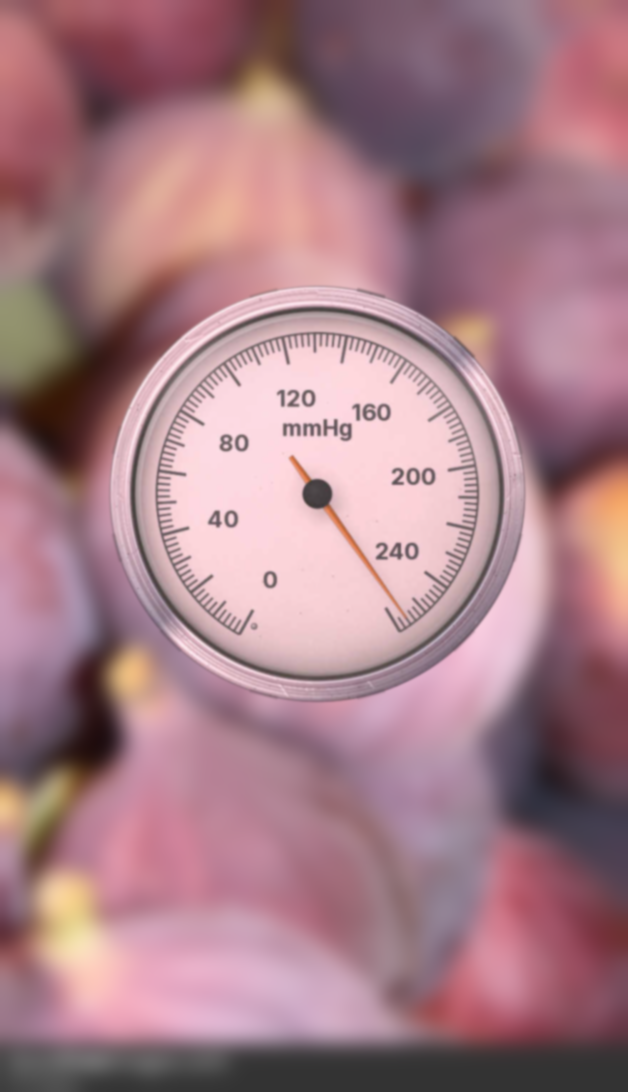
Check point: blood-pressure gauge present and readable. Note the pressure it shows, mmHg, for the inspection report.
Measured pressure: 256 mmHg
